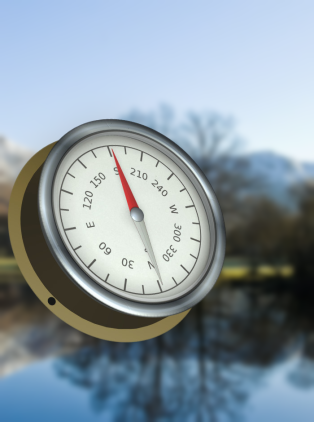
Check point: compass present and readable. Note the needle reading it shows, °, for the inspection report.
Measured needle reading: 180 °
